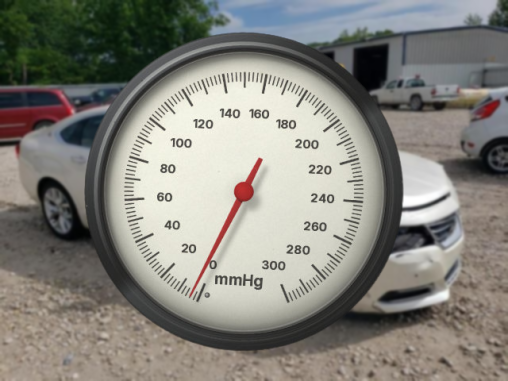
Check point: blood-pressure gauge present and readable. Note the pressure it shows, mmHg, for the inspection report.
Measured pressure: 4 mmHg
